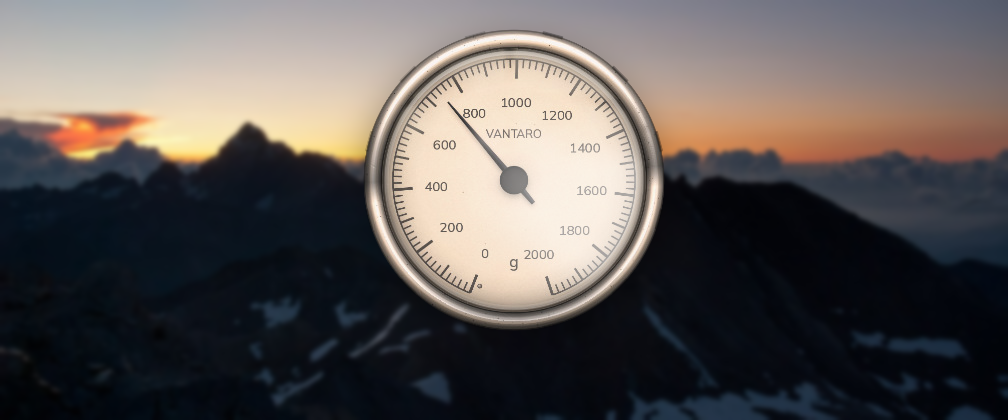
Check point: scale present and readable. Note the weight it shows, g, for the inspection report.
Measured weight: 740 g
